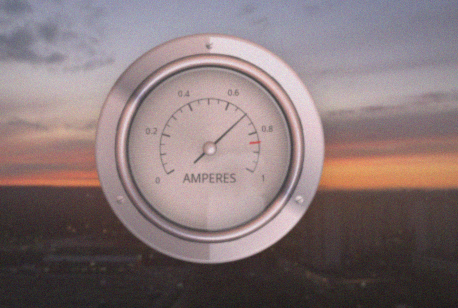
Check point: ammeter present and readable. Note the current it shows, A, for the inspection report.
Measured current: 0.7 A
